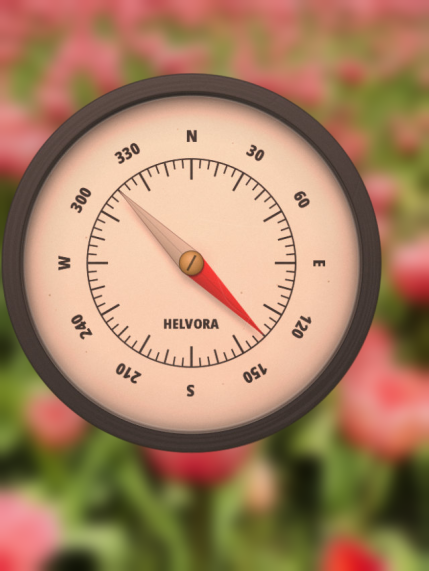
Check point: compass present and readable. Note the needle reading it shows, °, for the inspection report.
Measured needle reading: 135 °
